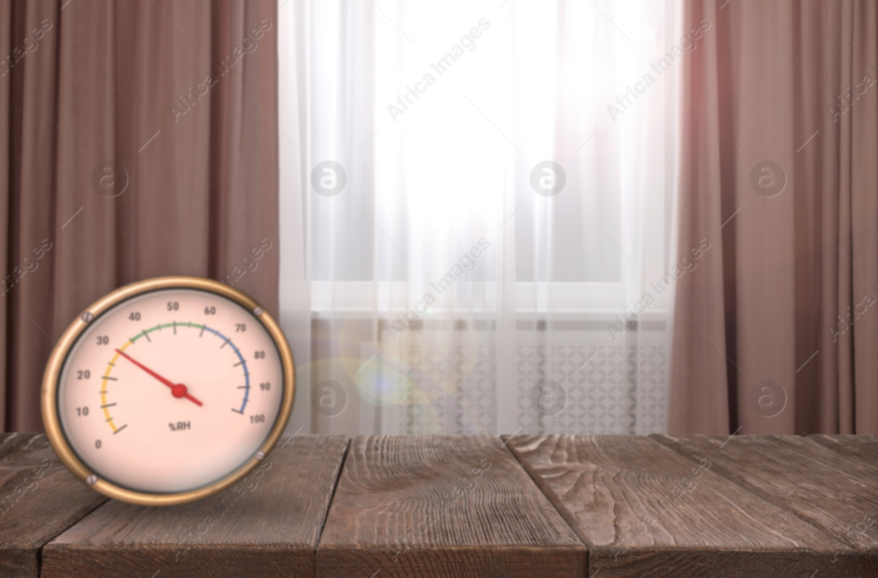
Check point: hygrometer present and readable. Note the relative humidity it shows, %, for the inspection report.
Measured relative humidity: 30 %
